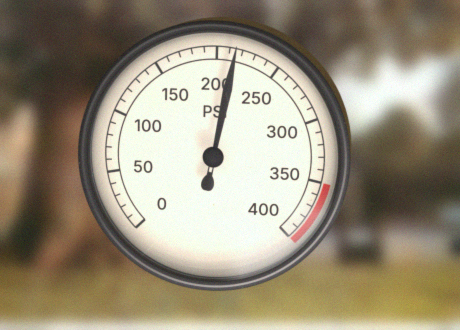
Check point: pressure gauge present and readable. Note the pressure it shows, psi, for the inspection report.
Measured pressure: 215 psi
